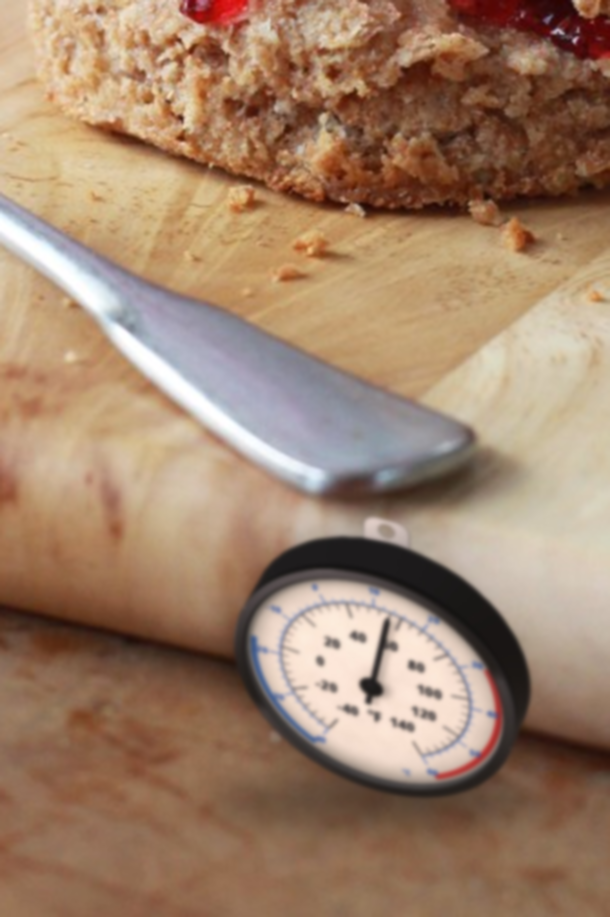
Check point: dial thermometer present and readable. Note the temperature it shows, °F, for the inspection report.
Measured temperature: 56 °F
